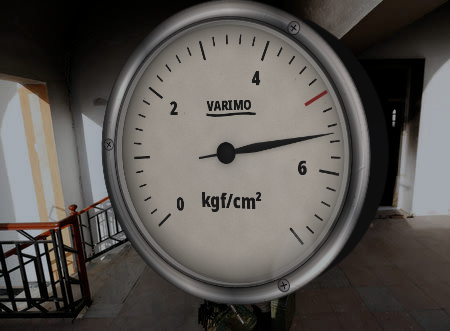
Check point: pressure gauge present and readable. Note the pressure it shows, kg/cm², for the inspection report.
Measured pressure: 5.5 kg/cm²
